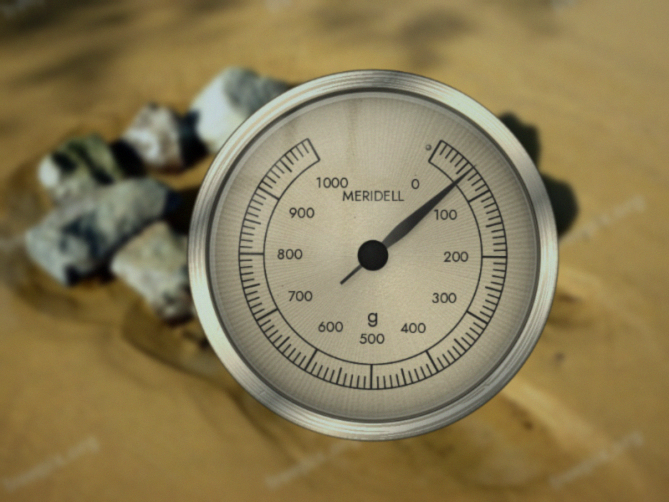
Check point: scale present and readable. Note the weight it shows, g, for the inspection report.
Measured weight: 60 g
